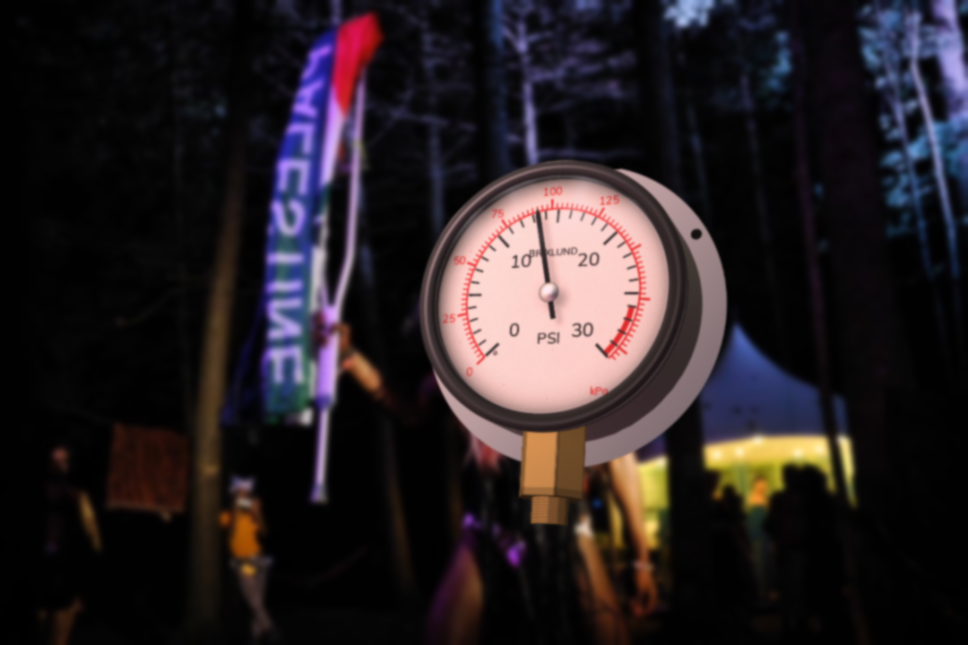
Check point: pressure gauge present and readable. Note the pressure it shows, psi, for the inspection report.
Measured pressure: 13.5 psi
